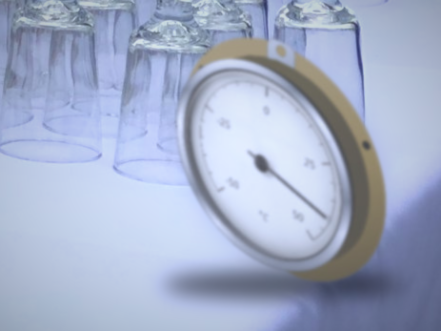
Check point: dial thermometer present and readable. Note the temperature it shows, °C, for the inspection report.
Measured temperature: 40 °C
